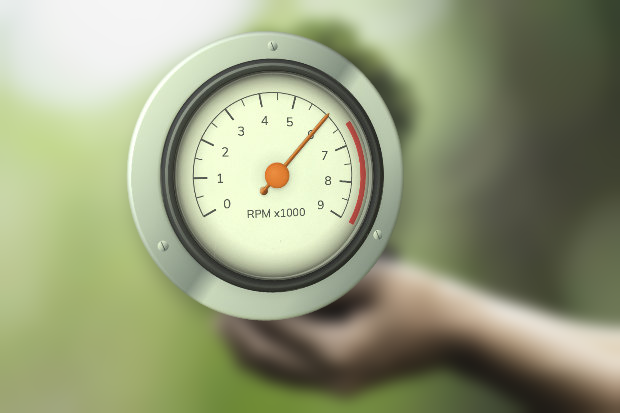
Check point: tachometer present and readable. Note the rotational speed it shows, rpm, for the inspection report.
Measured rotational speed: 6000 rpm
